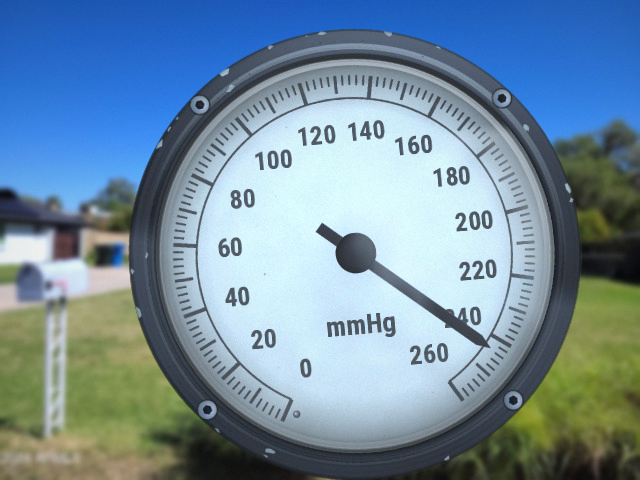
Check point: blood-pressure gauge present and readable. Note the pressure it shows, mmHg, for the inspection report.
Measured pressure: 244 mmHg
